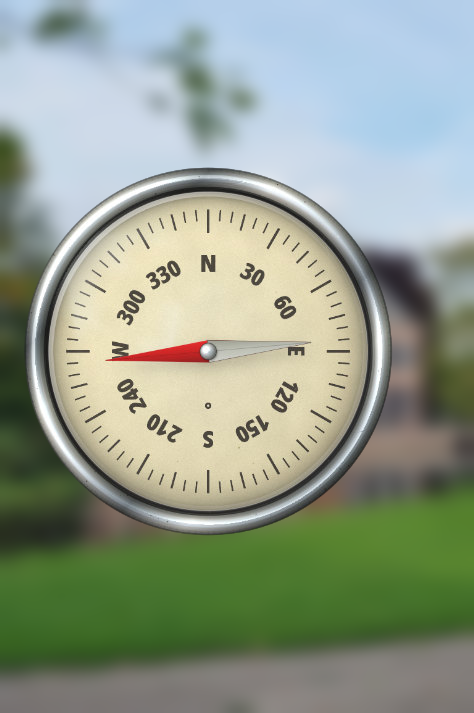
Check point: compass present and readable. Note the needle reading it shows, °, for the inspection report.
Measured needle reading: 265 °
